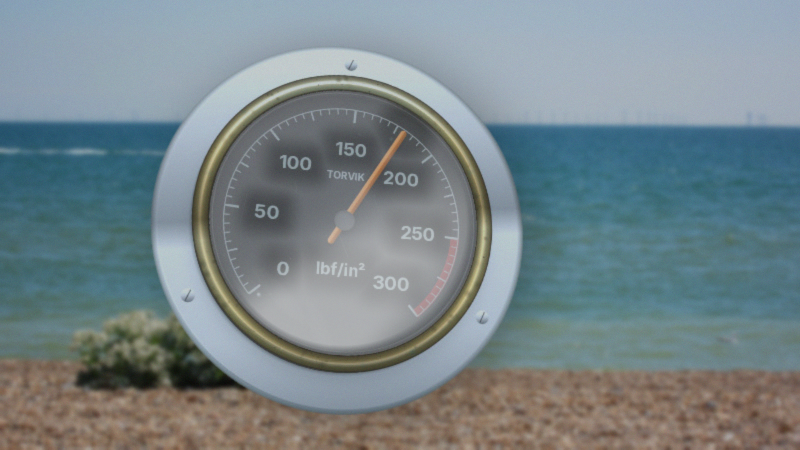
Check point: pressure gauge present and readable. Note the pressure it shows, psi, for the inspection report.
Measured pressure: 180 psi
